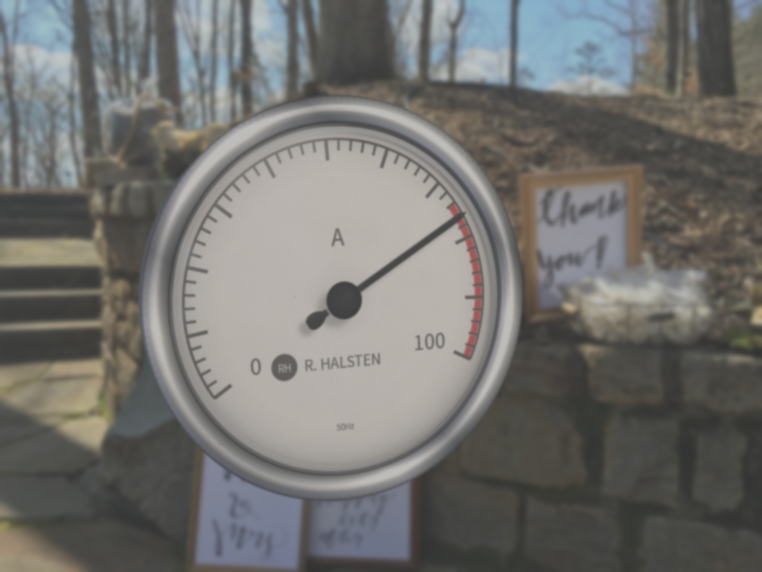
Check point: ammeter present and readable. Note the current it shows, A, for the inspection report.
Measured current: 76 A
